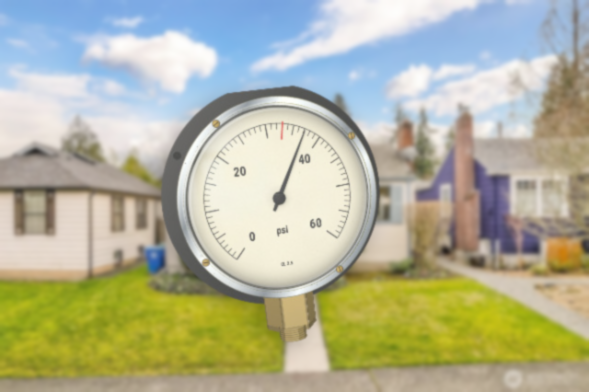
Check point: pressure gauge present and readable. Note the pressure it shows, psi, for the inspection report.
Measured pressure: 37 psi
